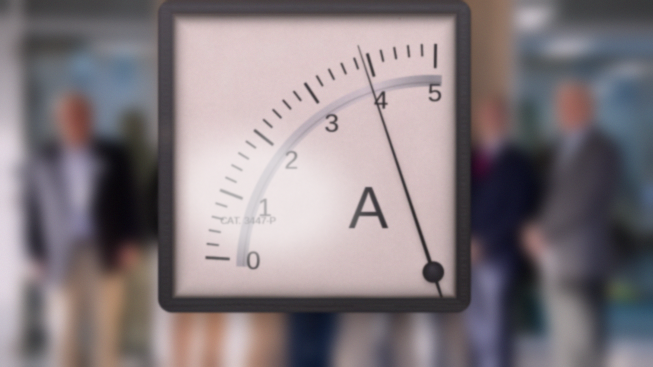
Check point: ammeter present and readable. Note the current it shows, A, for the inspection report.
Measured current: 3.9 A
